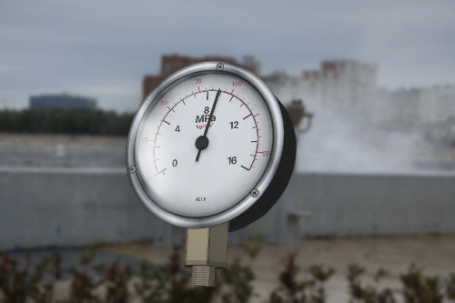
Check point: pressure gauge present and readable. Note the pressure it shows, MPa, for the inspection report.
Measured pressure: 9 MPa
